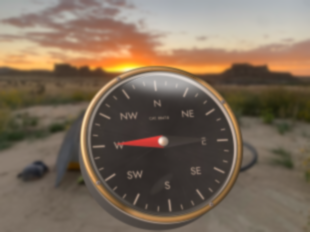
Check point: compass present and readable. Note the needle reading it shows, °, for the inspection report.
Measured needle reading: 270 °
